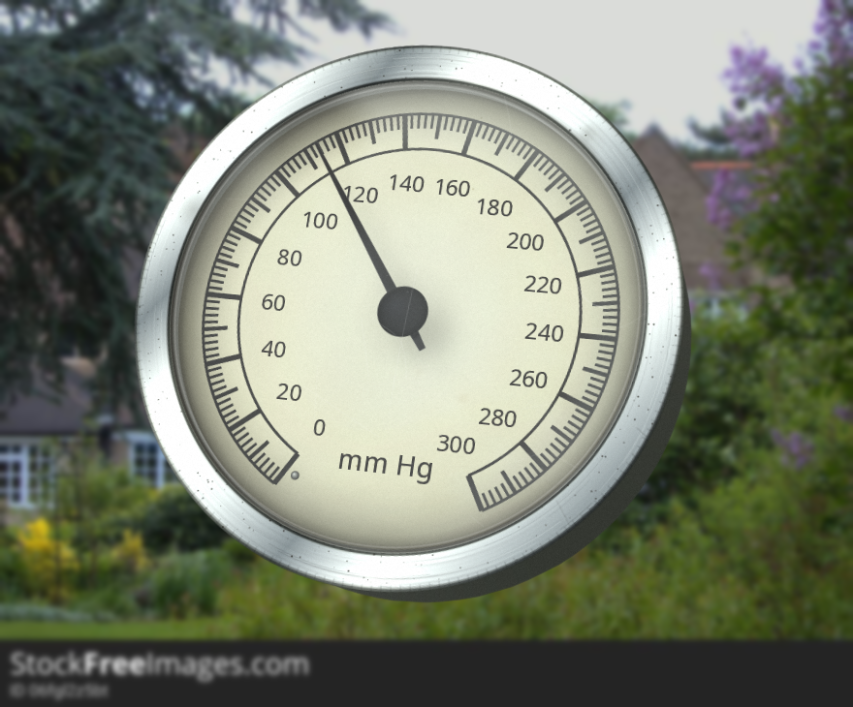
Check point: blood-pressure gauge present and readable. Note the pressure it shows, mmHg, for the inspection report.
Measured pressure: 114 mmHg
